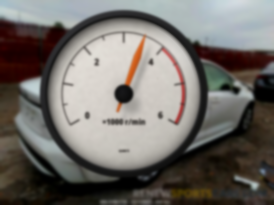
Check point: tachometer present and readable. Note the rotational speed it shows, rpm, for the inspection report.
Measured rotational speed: 3500 rpm
